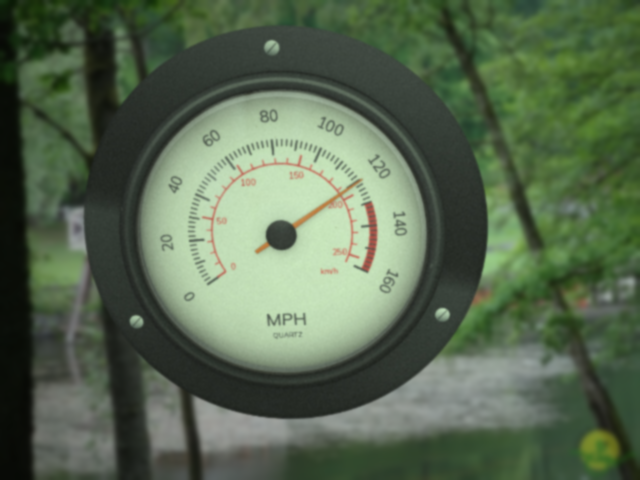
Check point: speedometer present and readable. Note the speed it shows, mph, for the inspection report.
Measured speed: 120 mph
